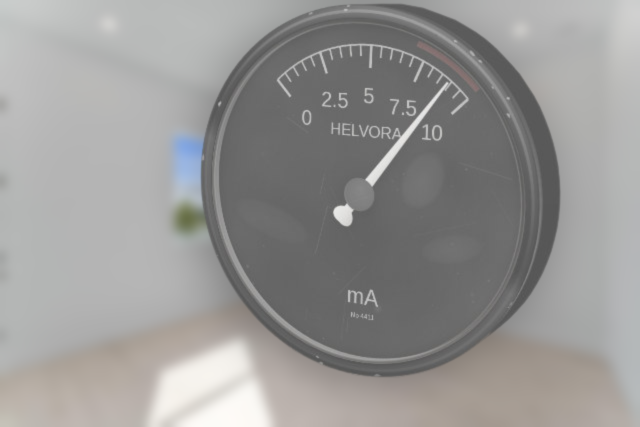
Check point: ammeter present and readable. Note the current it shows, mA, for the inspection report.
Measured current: 9 mA
